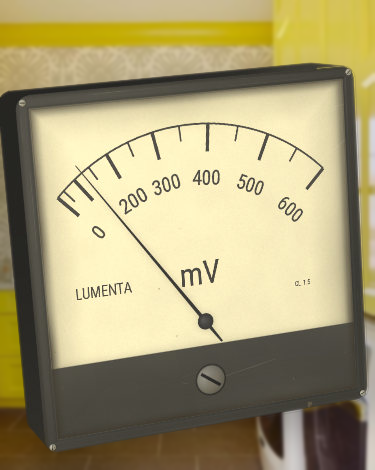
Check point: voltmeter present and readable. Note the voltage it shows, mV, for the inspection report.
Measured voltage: 125 mV
